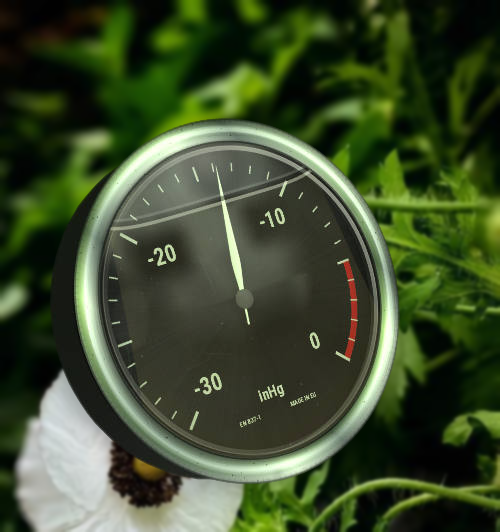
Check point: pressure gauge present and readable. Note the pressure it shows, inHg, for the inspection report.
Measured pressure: -14 inHg
